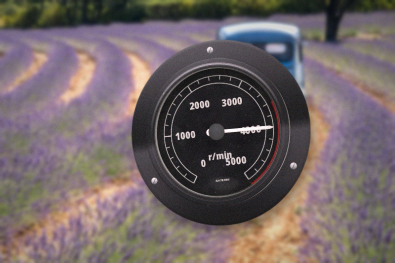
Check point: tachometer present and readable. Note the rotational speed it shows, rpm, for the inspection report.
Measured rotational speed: 4000 rpm
